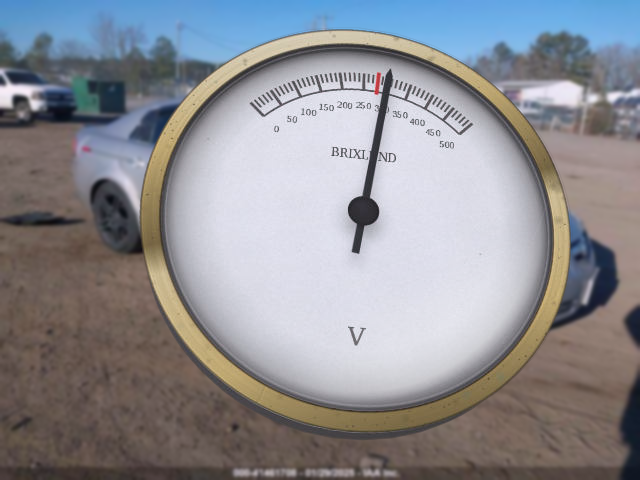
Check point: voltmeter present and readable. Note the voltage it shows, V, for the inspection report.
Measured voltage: 300 V
